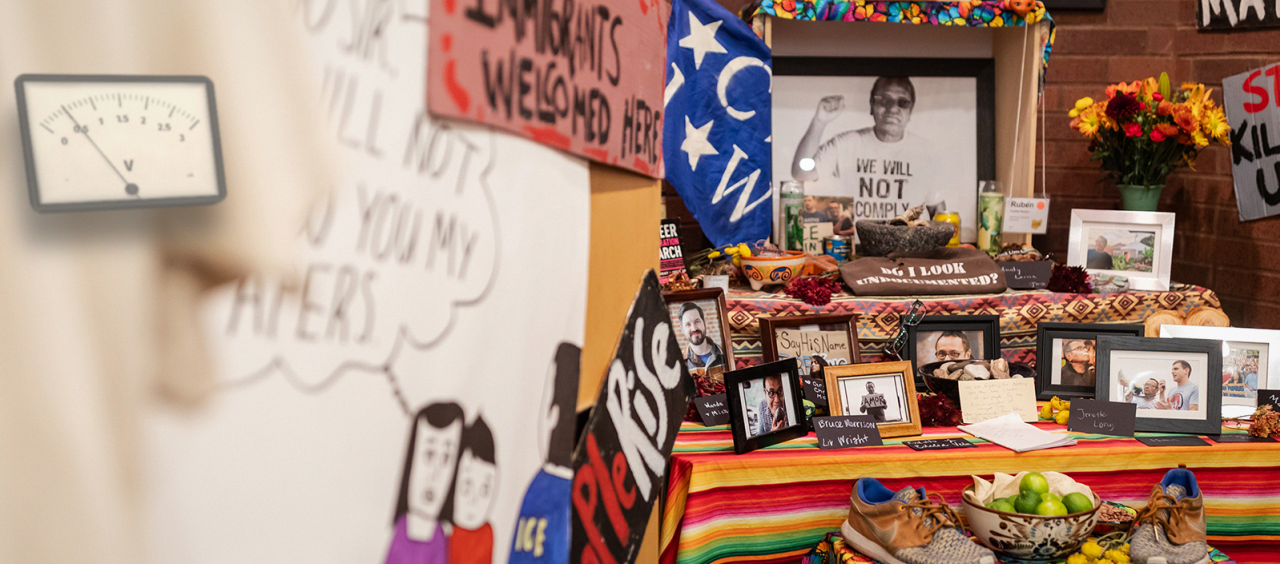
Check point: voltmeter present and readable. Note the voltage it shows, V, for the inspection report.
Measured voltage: 0.5 V
